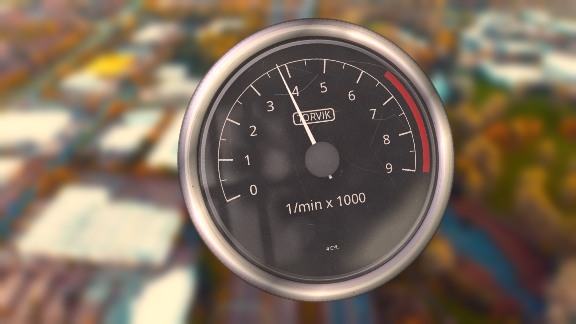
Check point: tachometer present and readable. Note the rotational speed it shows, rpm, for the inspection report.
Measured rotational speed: 3750 rpm
